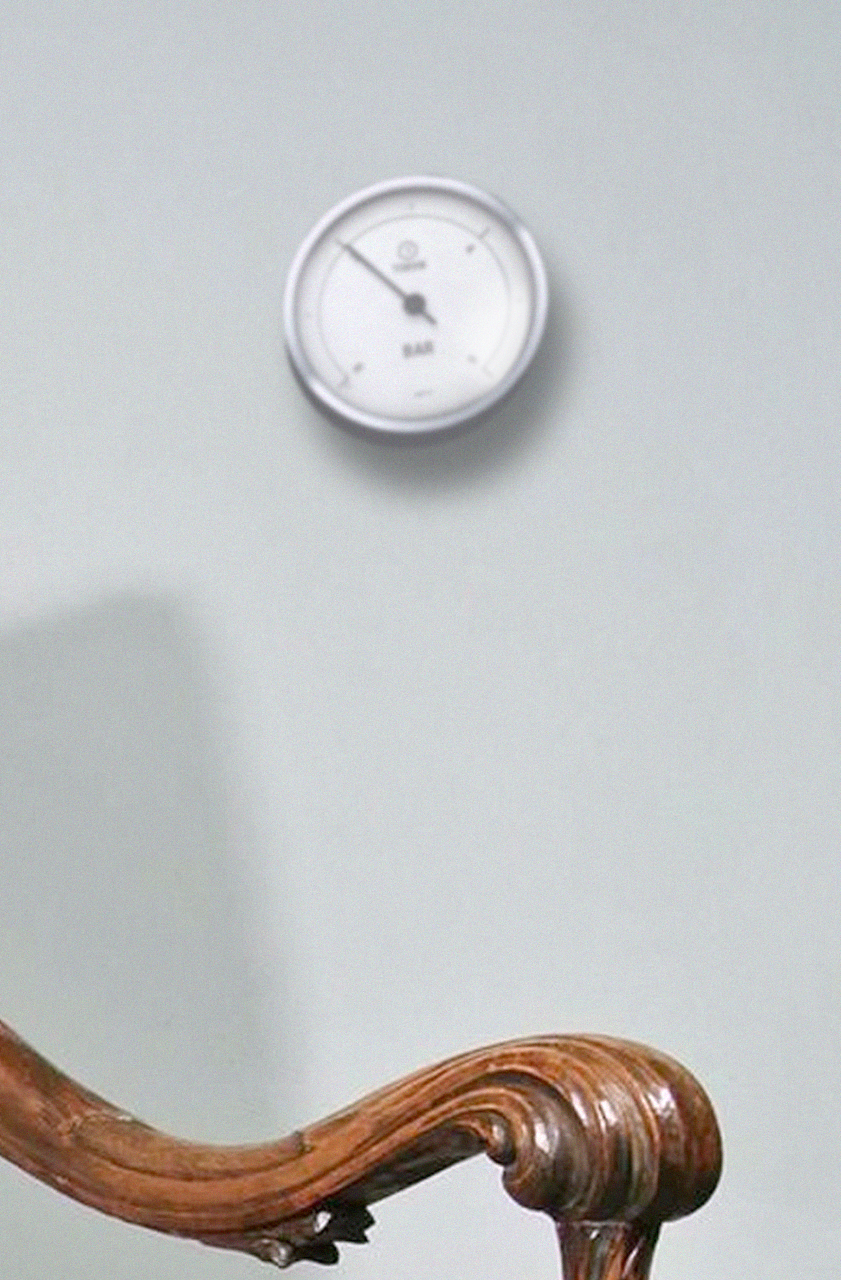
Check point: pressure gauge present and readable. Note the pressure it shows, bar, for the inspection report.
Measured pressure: 2 bar
